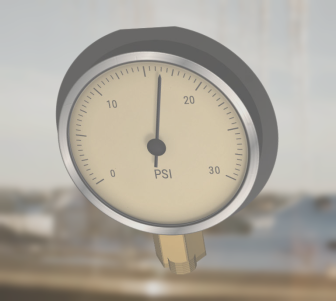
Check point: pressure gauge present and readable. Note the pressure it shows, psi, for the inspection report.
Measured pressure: 16.5 psi
